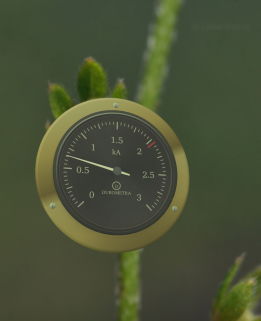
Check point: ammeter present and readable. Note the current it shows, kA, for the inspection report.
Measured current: 0.65 kA
